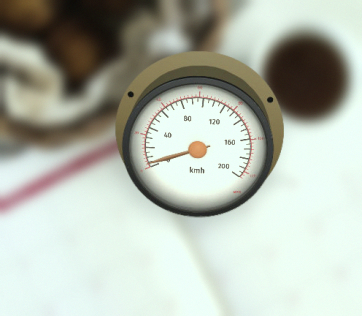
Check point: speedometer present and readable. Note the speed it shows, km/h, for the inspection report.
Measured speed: 5 km/h
